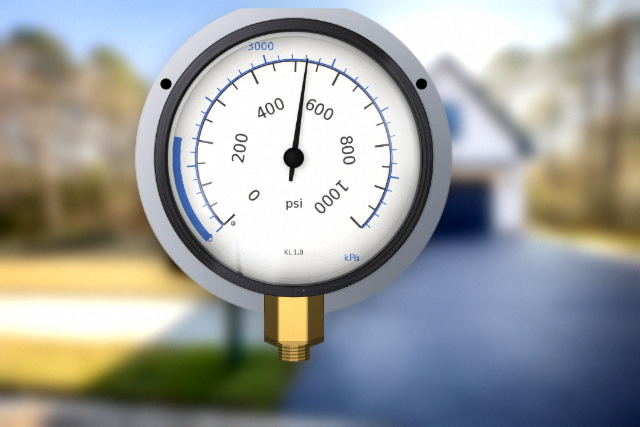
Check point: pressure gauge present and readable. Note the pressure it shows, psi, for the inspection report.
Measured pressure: 525 psi
